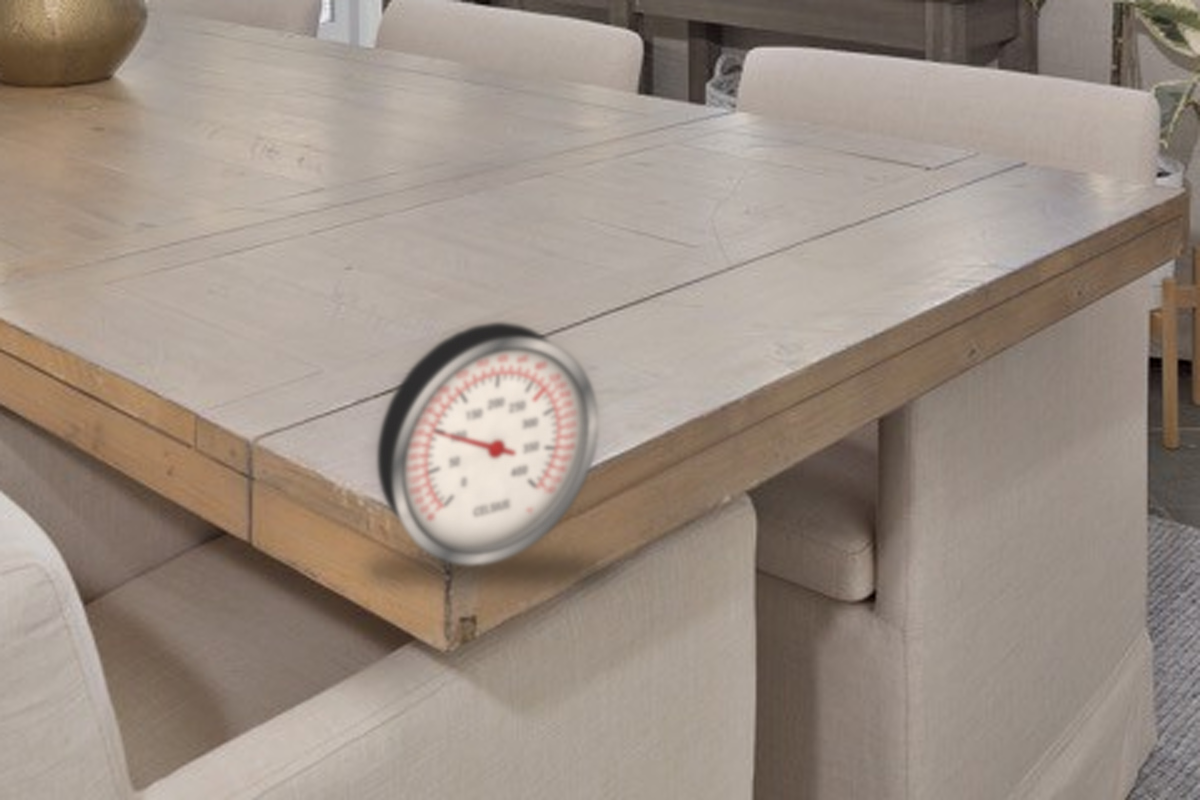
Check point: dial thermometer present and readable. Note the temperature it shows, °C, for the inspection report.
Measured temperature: 100 °C
